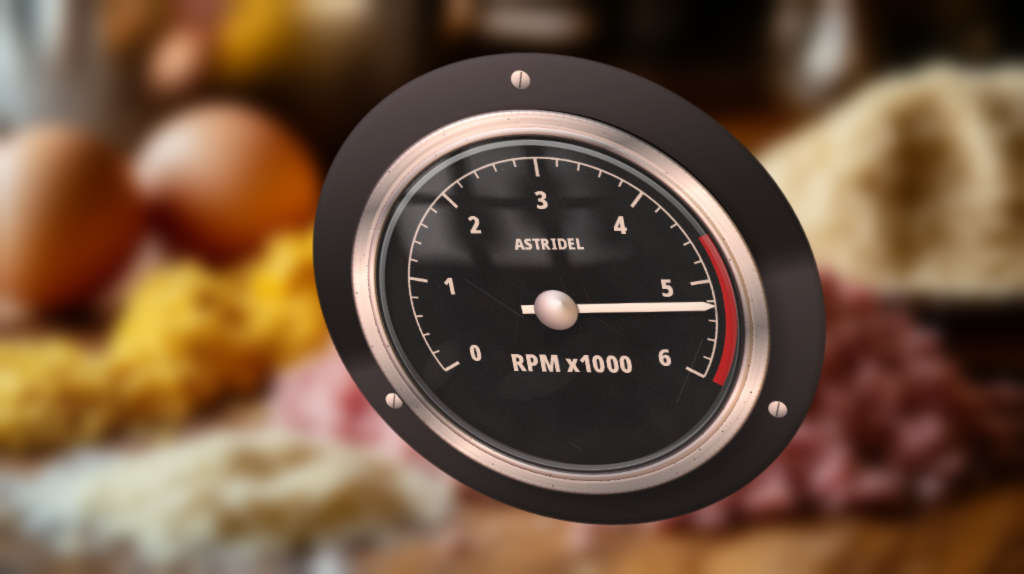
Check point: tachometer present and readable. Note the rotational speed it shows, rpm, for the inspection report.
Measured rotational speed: 5200 rpm
